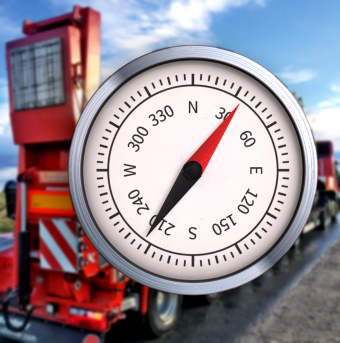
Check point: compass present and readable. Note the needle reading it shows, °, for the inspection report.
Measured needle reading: 35 °
